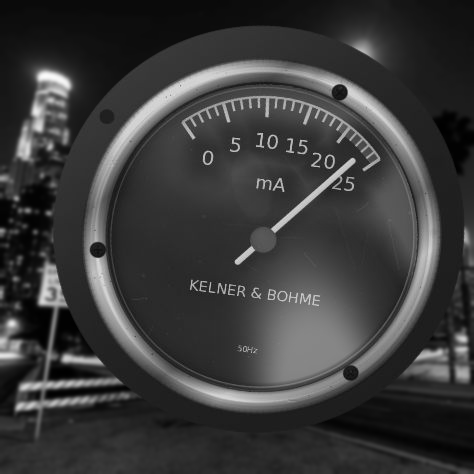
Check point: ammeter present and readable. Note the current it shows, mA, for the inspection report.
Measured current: 23 mA
